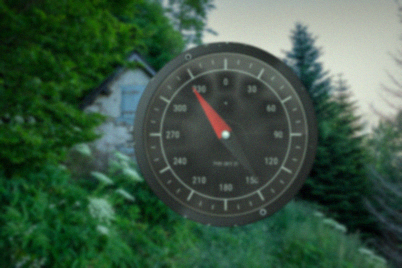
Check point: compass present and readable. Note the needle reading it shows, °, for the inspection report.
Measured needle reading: 325 °
